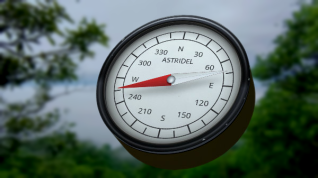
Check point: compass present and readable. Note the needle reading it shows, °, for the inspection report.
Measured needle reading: 255 °
